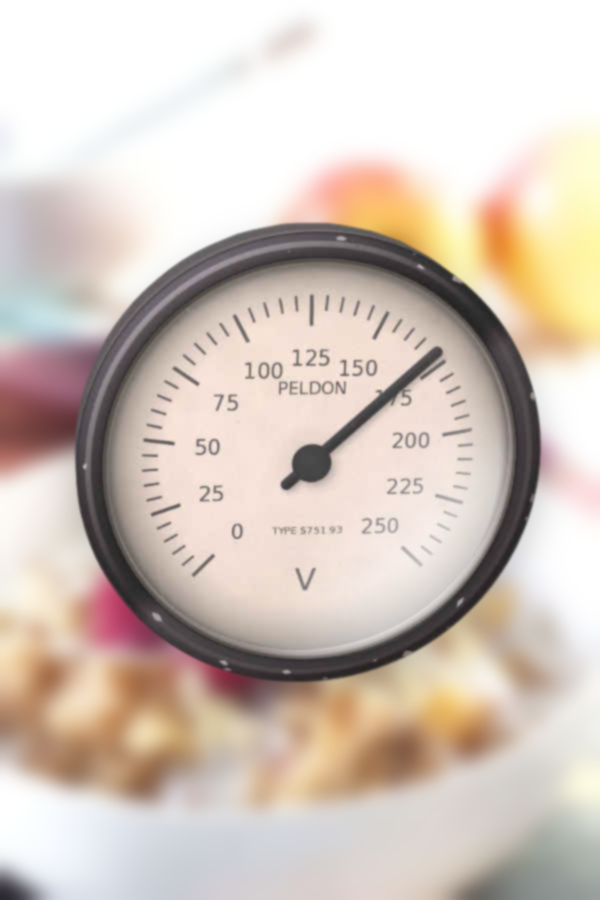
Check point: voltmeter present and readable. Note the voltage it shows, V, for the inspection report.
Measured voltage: 170 V
